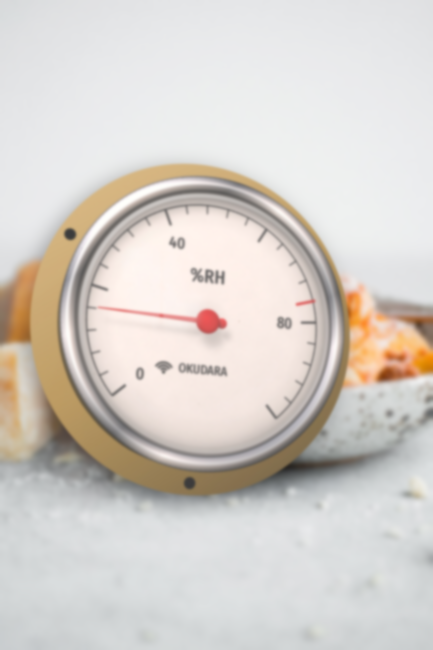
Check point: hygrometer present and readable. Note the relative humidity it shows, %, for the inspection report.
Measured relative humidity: 16 %
